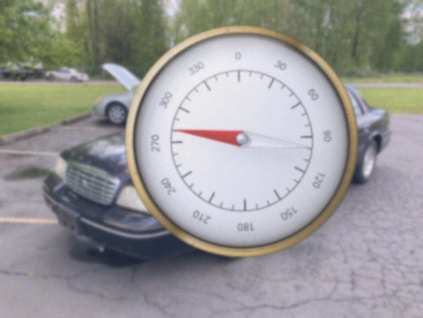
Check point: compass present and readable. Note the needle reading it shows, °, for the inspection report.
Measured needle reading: 280 °
